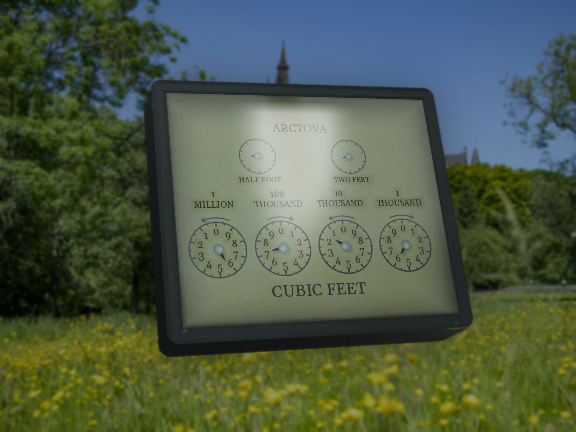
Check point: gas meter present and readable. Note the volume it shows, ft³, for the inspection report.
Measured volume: 571600 ft³
